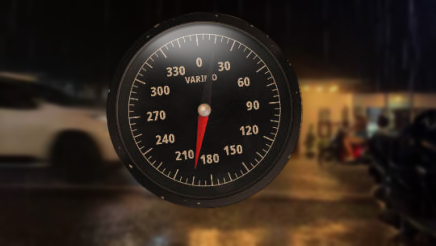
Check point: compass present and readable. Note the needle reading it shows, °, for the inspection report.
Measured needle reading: 195 °
